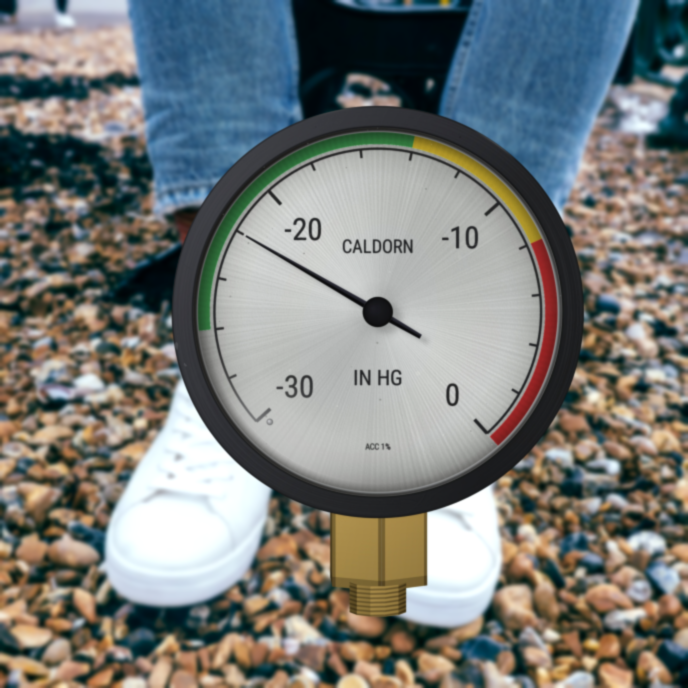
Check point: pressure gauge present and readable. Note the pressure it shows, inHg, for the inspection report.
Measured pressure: -22 inHg
